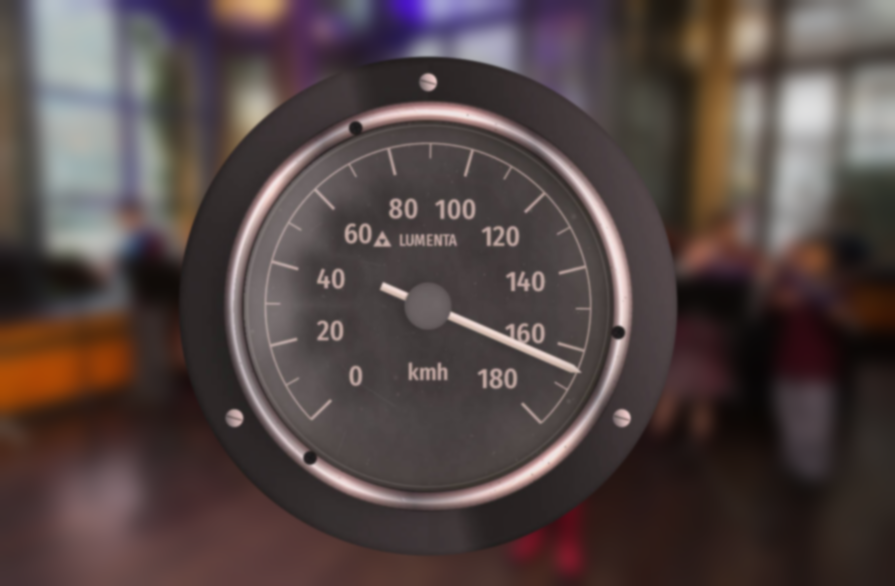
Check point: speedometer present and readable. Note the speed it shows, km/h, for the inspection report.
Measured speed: 165 km/h
